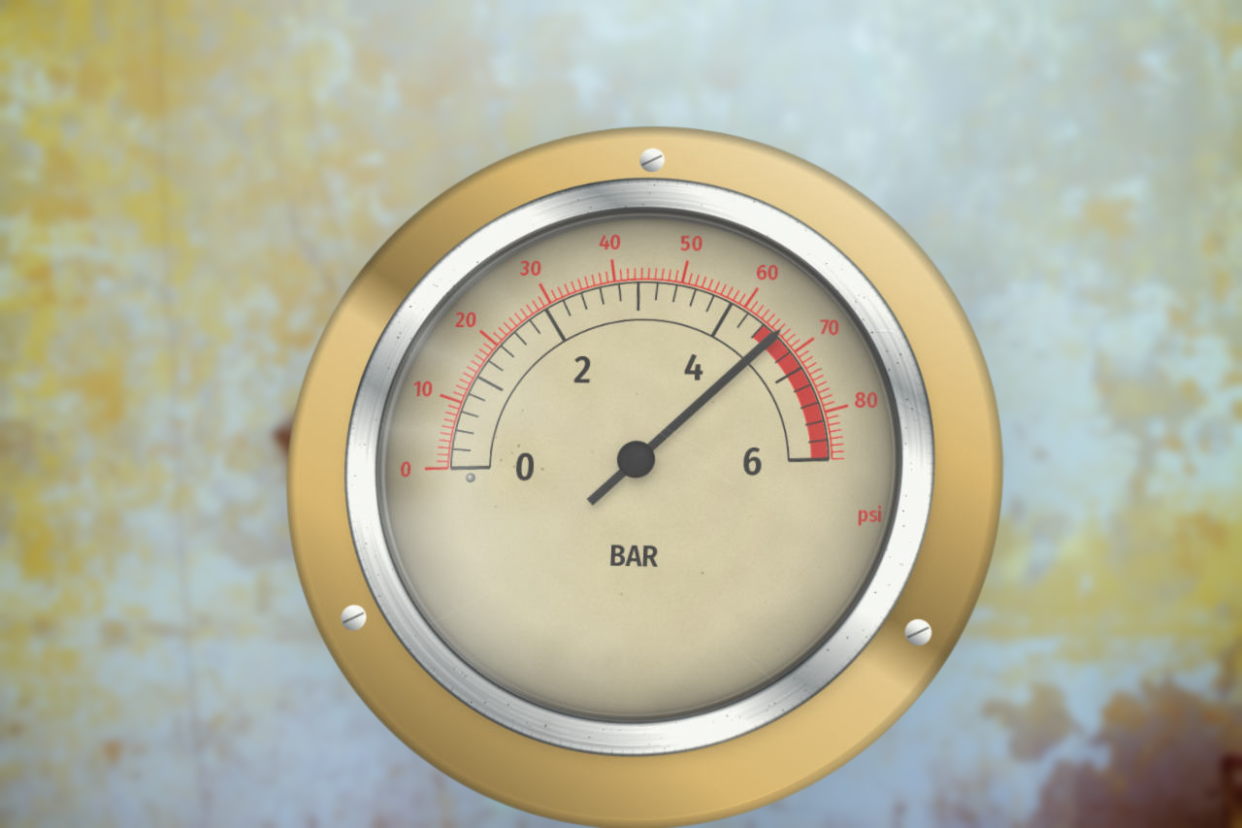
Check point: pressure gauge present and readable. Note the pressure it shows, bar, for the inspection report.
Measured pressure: 4.6 bar
